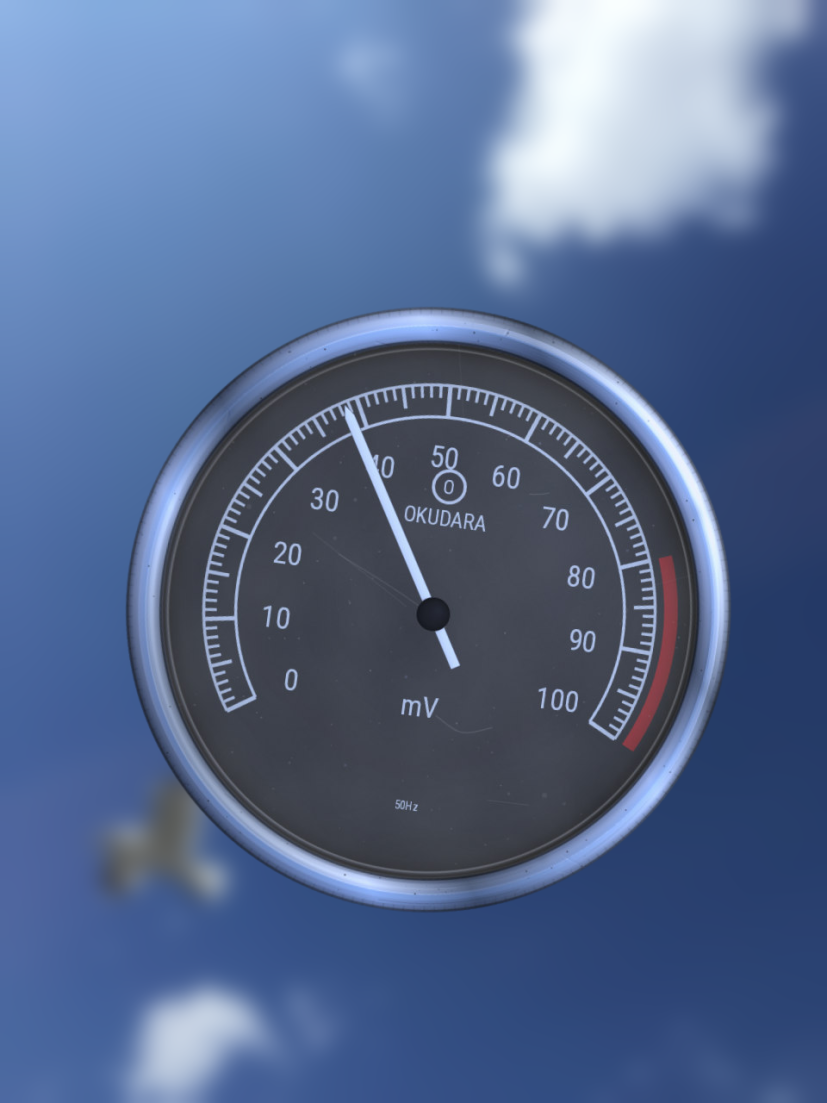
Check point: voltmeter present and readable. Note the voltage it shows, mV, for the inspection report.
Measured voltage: 38.5 mV
